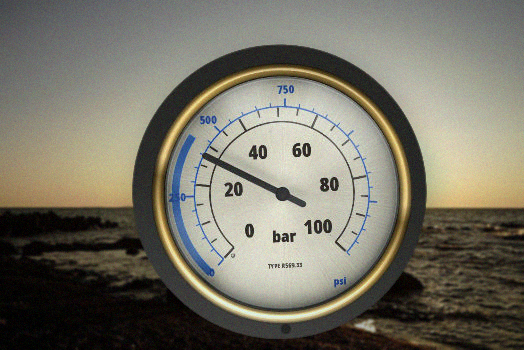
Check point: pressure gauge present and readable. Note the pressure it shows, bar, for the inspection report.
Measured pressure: 27.5 bar
